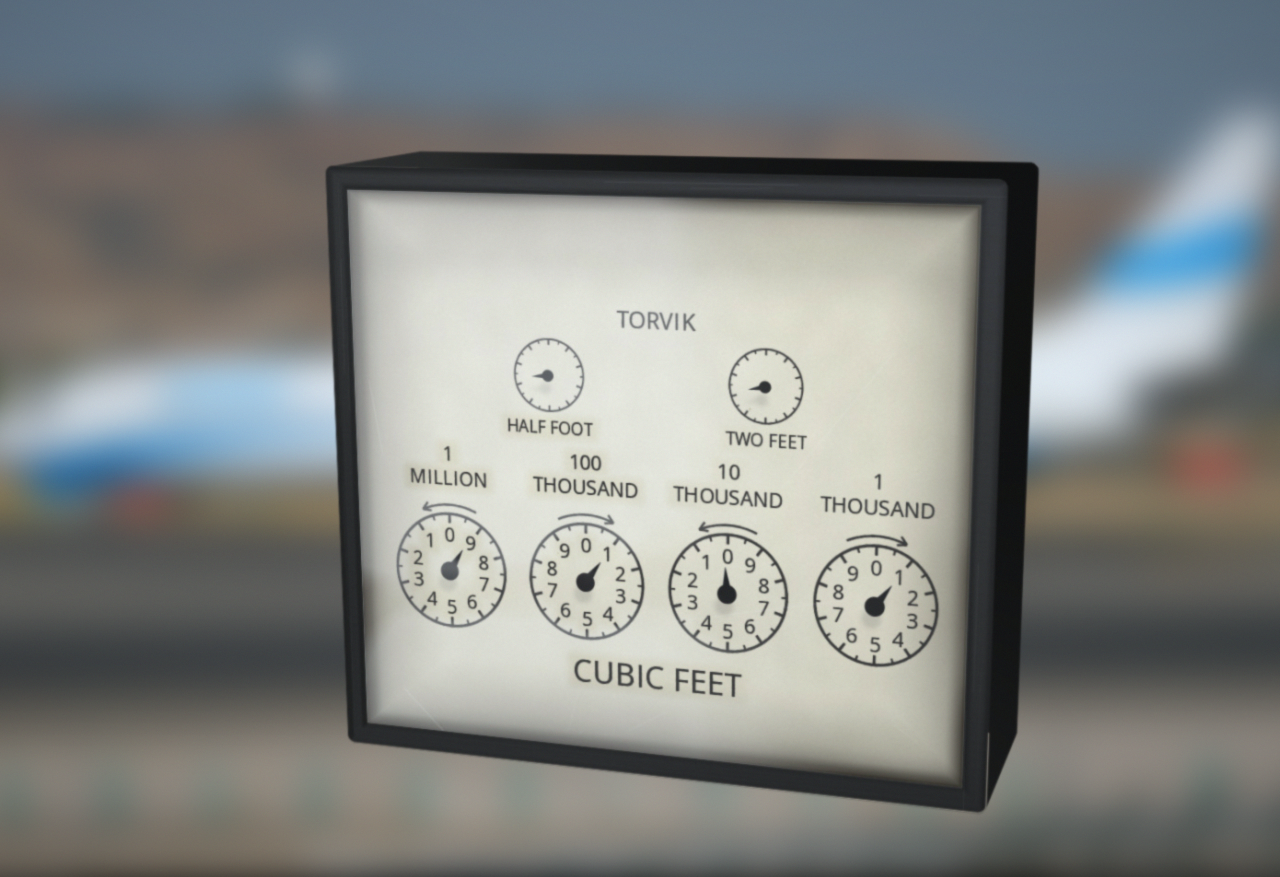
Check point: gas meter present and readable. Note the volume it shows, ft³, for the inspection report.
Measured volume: 910100 ft³
